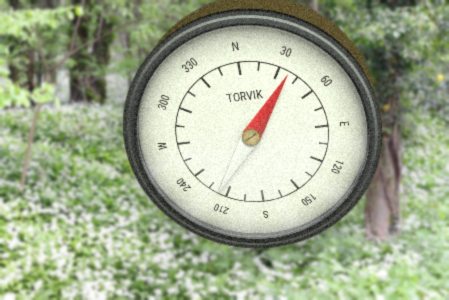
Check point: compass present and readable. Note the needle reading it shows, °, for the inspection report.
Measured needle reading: 37.5 °
